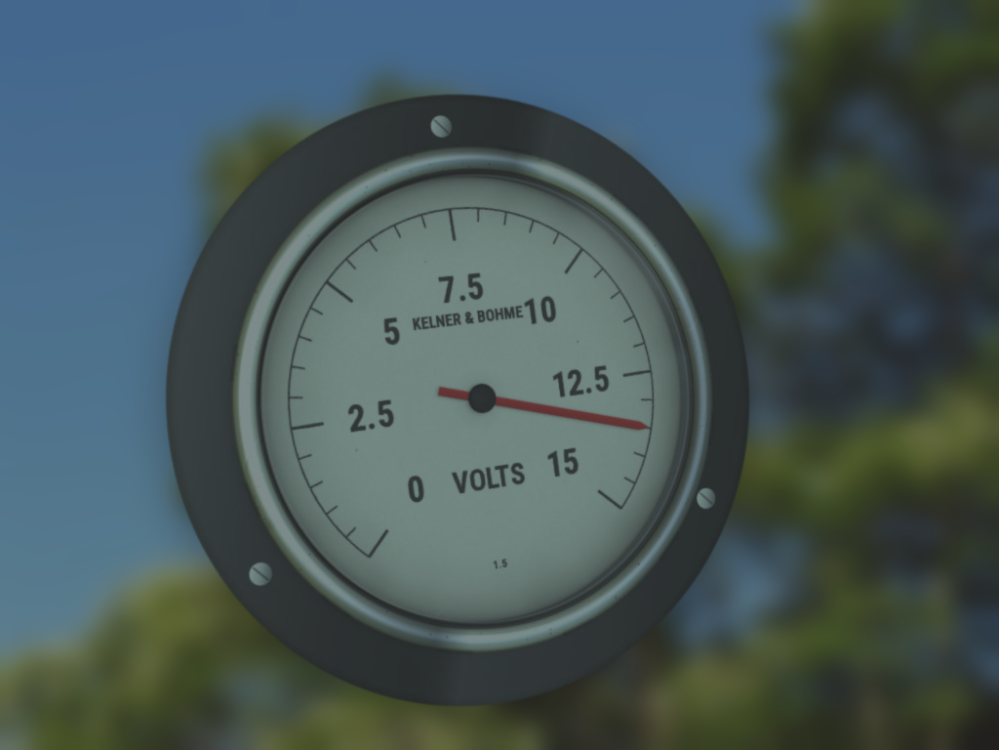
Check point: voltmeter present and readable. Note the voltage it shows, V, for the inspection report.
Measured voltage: 13.5 V
